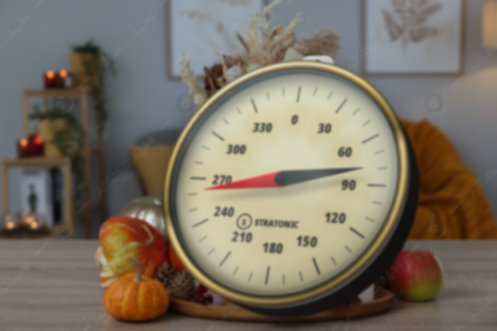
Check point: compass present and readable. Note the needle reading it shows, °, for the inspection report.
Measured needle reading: 260 °
